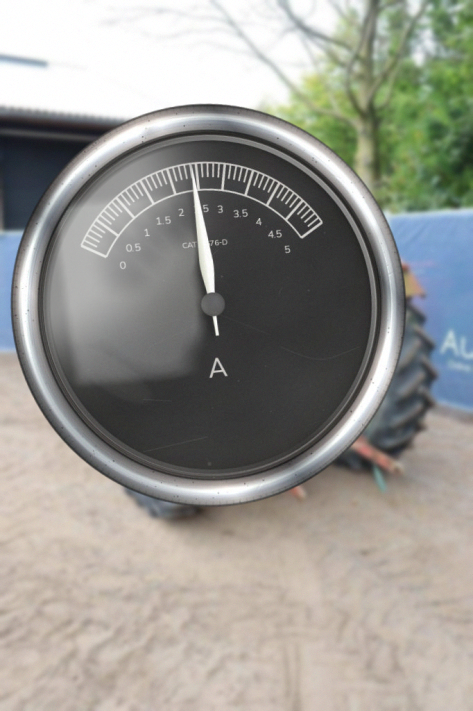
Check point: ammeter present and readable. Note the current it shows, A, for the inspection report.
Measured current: 2.4 A
